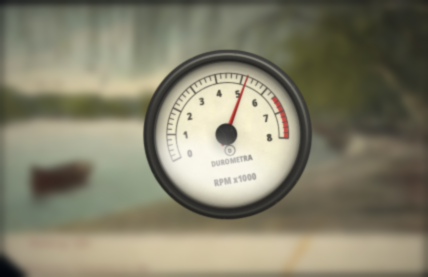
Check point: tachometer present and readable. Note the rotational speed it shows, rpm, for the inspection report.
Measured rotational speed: 5200 rpm
